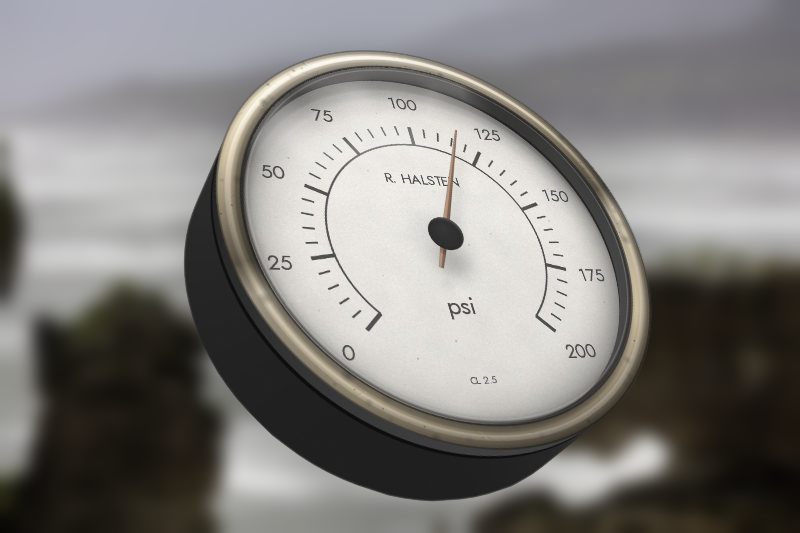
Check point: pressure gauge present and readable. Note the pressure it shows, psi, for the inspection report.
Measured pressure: 115 psi
